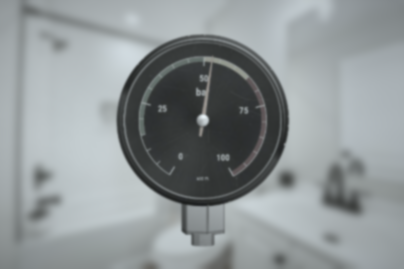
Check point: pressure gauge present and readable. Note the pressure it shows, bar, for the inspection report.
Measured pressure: 52.5 bar
